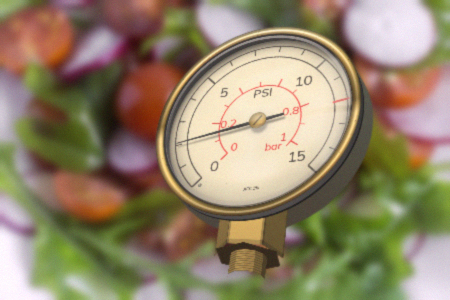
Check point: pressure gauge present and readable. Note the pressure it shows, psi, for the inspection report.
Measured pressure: 2 psi
